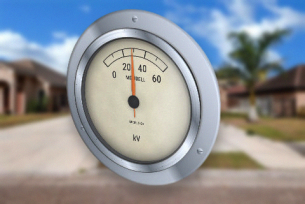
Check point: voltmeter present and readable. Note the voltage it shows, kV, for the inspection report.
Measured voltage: 30 kV
